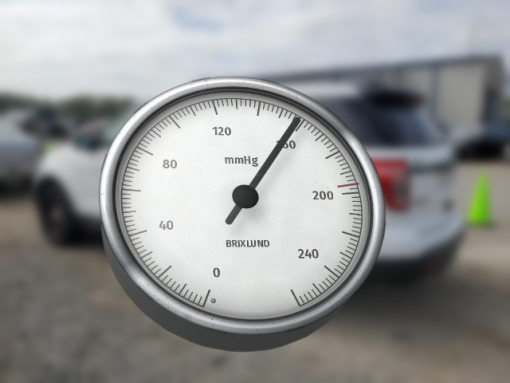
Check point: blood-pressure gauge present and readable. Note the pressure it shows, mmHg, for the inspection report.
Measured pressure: 158 mmHg
